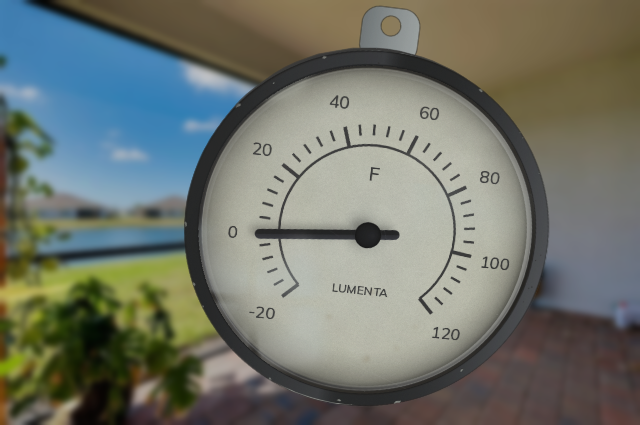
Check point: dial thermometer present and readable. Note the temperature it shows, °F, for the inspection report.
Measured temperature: 0 °F
